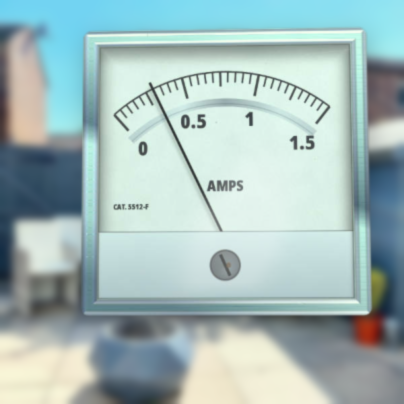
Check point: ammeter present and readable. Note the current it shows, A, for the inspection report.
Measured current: 0.3 A
